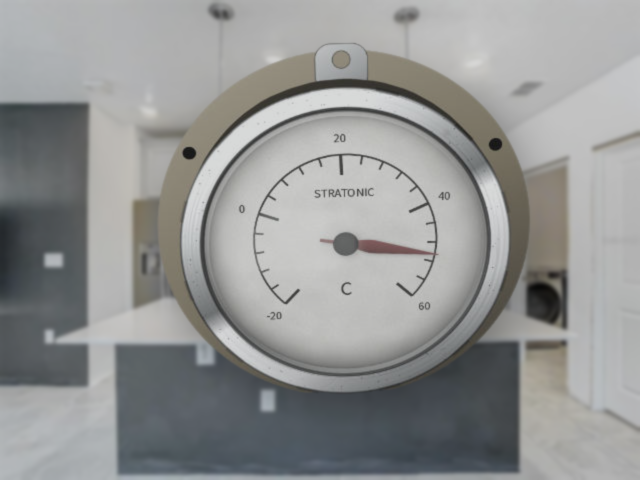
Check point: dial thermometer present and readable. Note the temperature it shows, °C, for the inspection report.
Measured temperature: 50 °C
